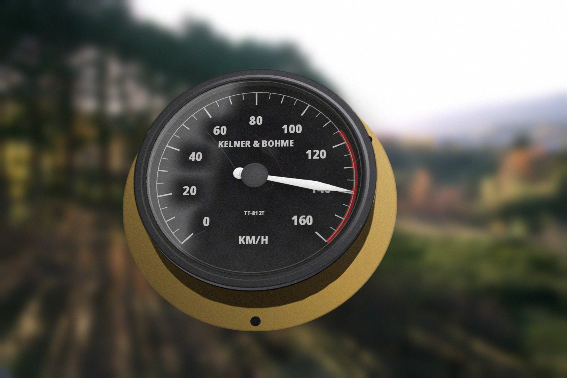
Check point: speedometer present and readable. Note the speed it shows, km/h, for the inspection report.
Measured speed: 140 km/h
